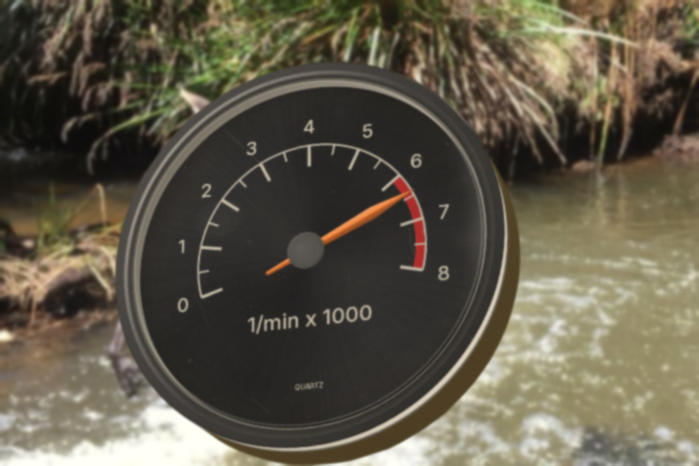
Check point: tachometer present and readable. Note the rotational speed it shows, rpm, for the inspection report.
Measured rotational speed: 6500 rpm
